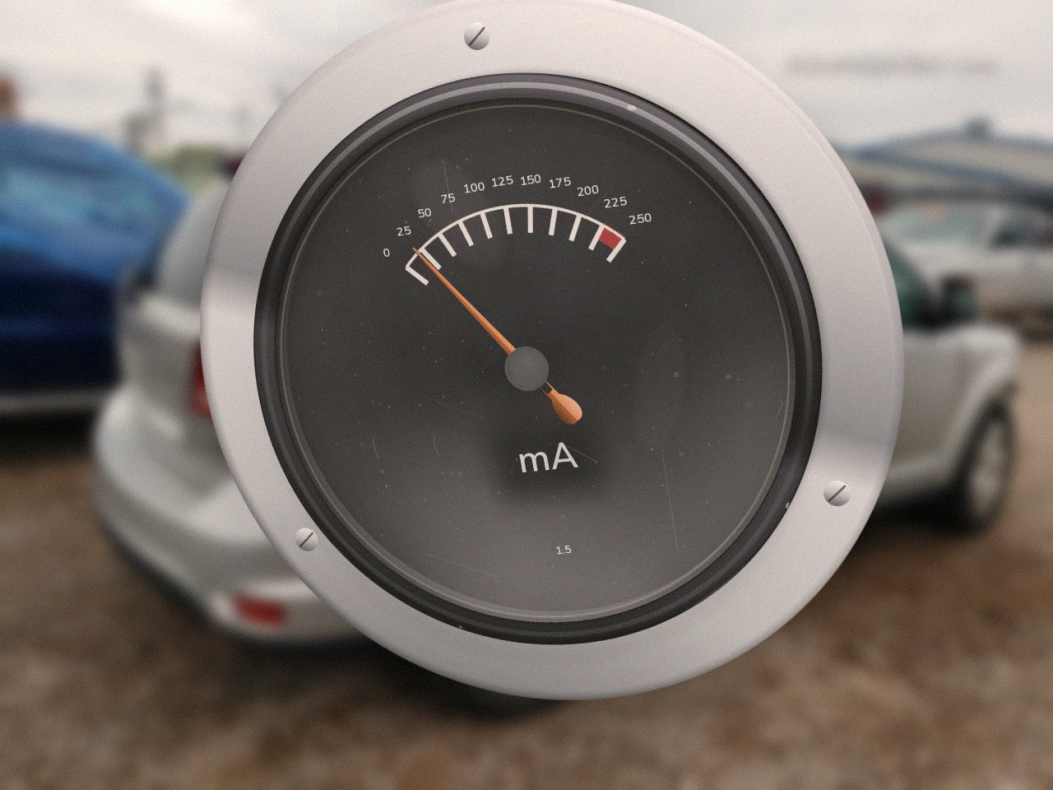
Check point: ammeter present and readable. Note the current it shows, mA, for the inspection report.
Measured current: 25 mA
